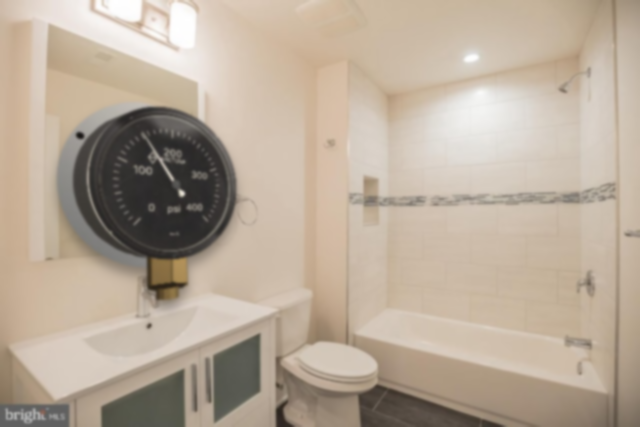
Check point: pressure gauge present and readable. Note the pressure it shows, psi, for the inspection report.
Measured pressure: 150 psi
